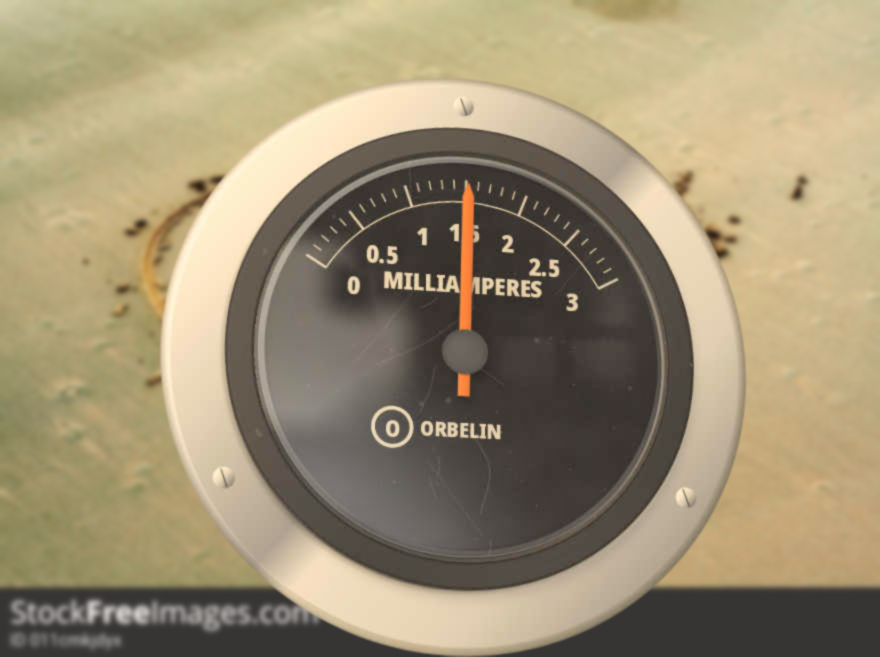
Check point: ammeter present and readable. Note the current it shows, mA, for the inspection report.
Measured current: 1.5 mA
